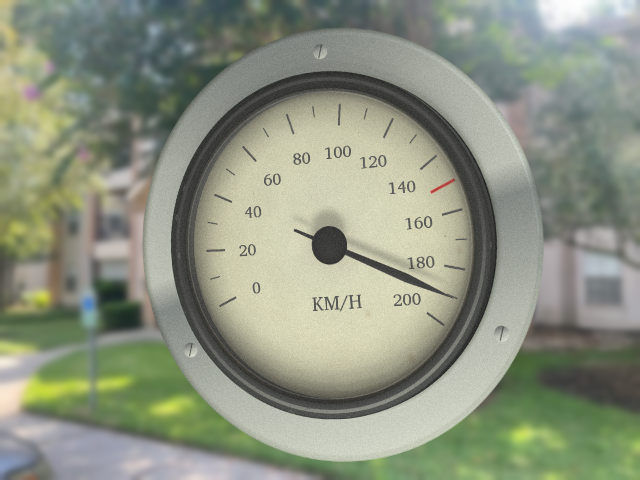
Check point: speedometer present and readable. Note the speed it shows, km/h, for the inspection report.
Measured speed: 190 km/h
